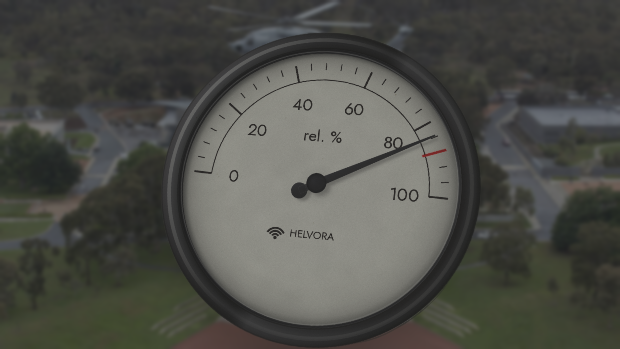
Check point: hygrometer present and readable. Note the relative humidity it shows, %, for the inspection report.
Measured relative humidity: 84 %
